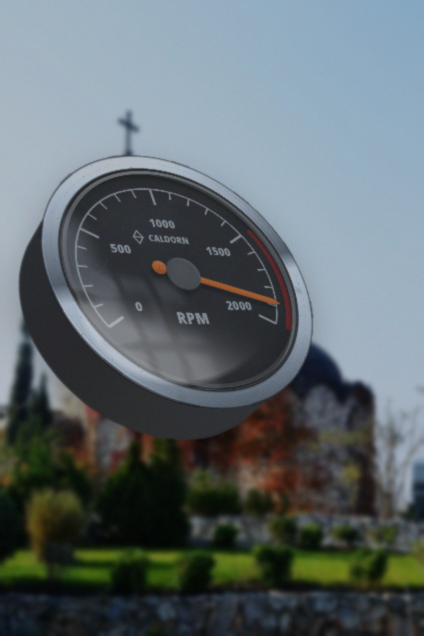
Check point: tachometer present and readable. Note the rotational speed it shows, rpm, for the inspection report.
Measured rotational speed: 1900 rpm
